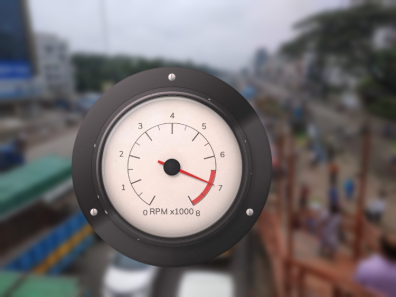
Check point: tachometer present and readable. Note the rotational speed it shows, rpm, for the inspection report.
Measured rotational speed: 7000 rpm
